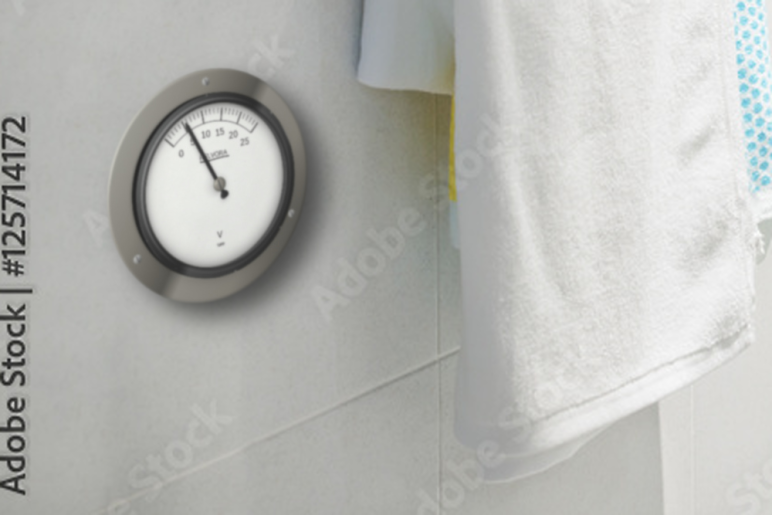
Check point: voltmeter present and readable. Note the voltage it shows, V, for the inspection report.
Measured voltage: 5 V
